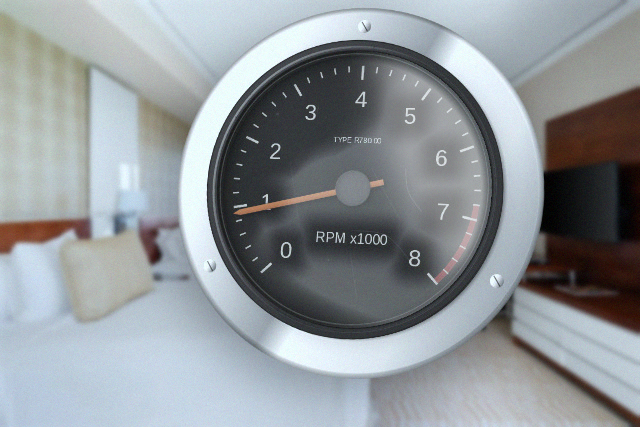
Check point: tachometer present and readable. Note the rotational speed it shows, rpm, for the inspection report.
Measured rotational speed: 900 rpm
